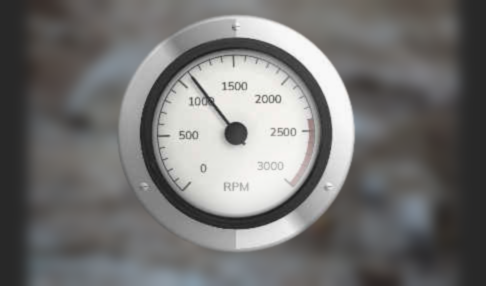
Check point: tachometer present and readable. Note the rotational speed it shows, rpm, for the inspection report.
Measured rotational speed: 1100 rpm
